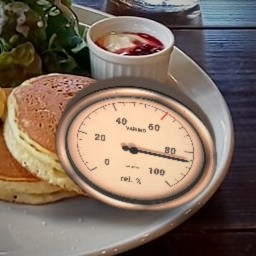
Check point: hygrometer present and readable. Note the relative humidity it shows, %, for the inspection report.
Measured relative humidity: 84 %
